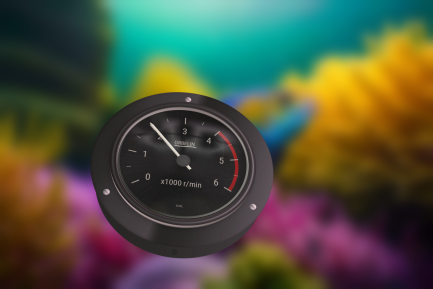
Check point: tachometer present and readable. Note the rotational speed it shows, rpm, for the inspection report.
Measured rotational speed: 2000 rpm
